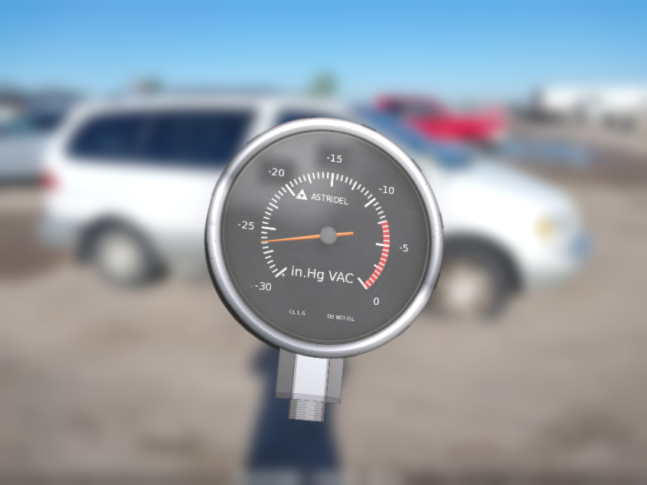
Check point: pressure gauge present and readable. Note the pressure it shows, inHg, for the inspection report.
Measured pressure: -26.5 inHg
